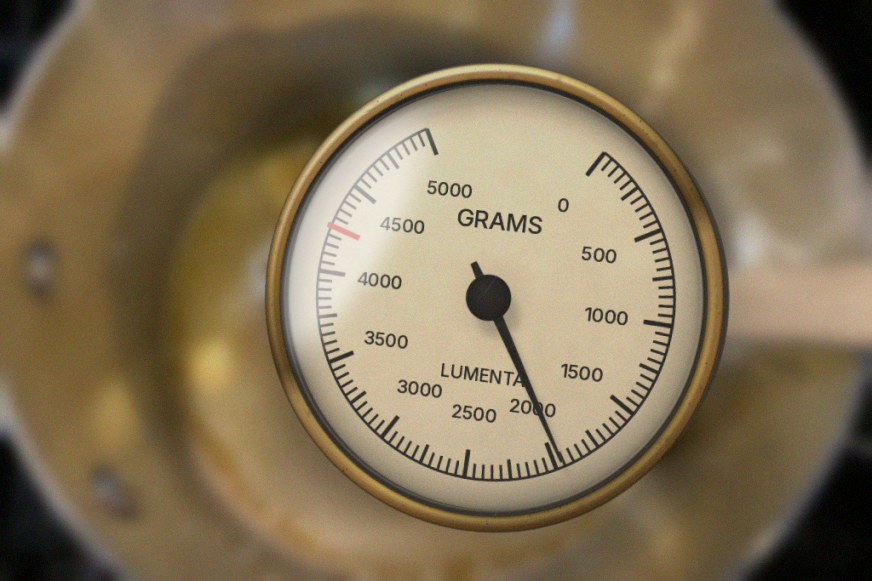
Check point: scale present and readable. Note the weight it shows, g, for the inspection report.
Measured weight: 1950 g
